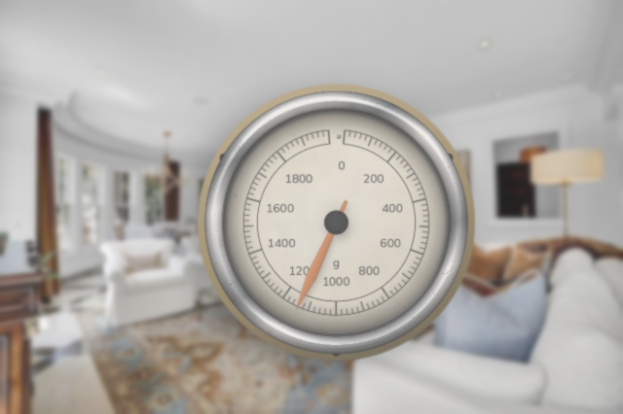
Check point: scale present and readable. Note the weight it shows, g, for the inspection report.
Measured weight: 1140 g
